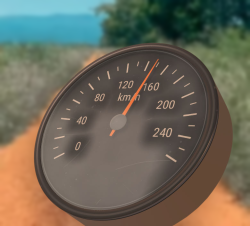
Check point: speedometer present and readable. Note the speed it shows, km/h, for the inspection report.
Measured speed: 150 km/h
